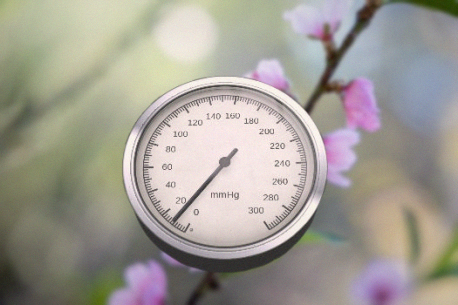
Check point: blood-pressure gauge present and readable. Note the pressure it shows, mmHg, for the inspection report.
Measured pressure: 10 mmHg
